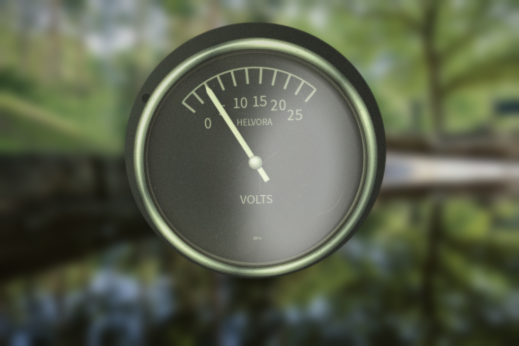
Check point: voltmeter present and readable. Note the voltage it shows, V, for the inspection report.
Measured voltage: 5 V
